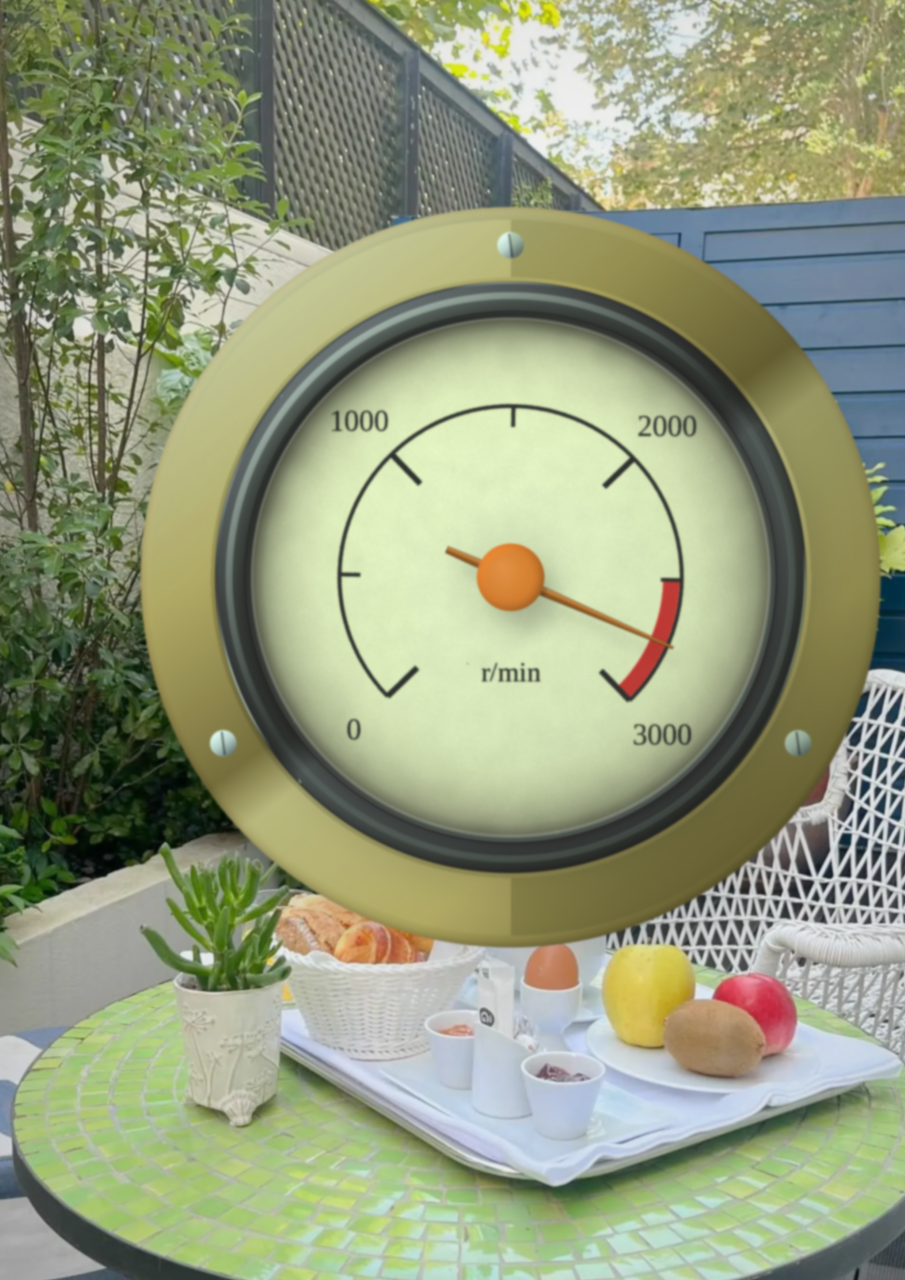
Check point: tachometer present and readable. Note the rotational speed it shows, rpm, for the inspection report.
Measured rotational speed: 2750 rpm
